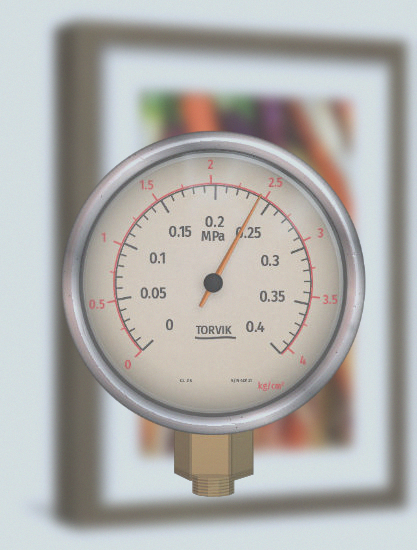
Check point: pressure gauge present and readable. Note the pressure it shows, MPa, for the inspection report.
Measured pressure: 0.24 MPa
